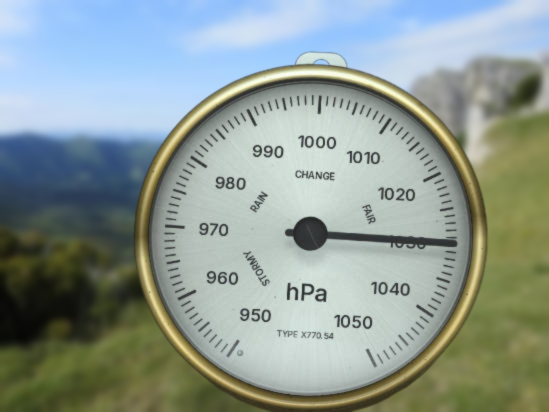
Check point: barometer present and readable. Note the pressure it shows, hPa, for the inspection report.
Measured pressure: 1030 hPa
